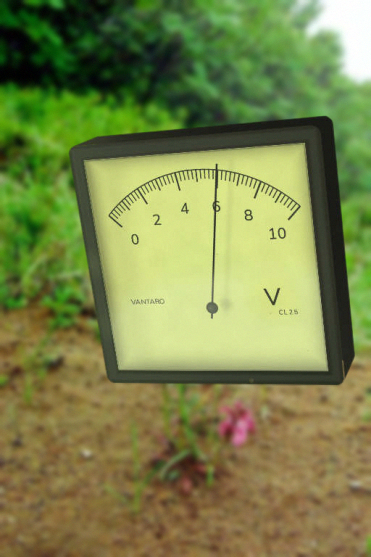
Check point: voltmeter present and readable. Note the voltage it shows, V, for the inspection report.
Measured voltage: 6 V
